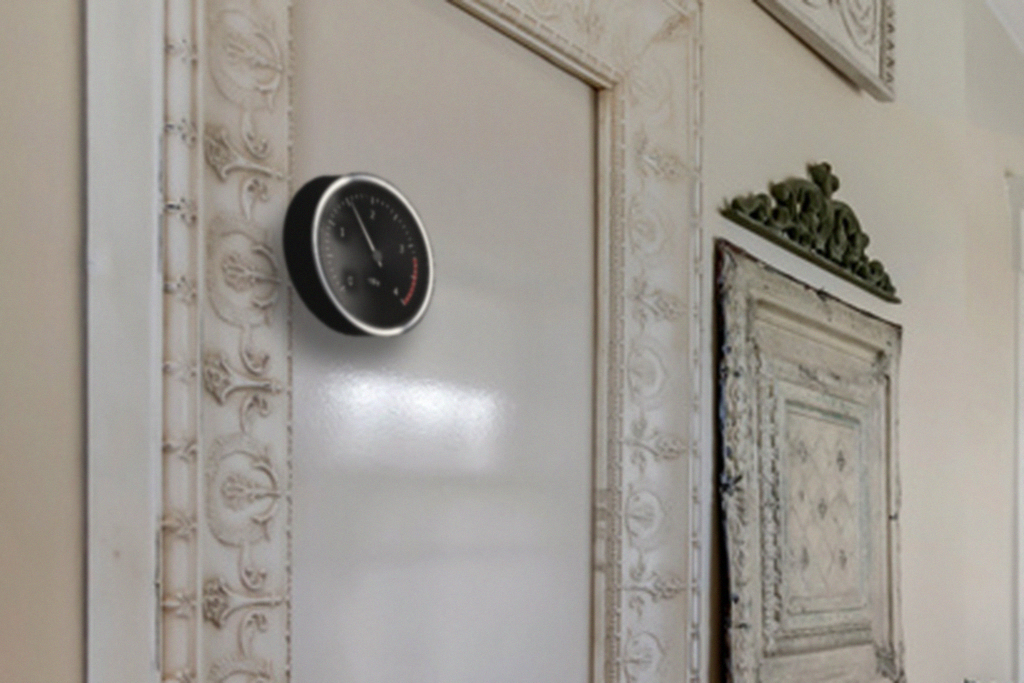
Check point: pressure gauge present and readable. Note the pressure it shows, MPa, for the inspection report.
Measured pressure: 1.5 MPa
